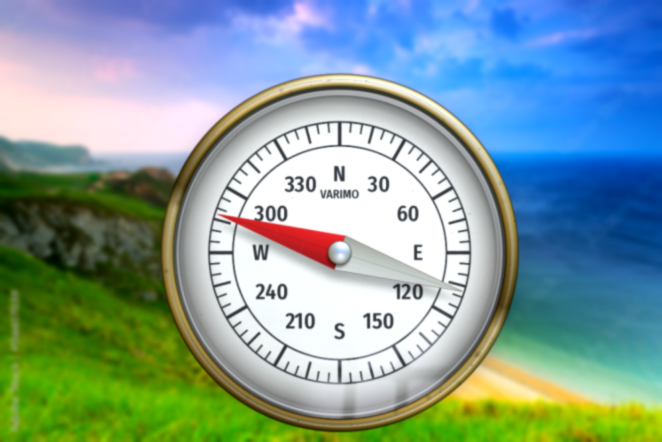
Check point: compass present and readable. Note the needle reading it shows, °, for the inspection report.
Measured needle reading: 287.5 °
